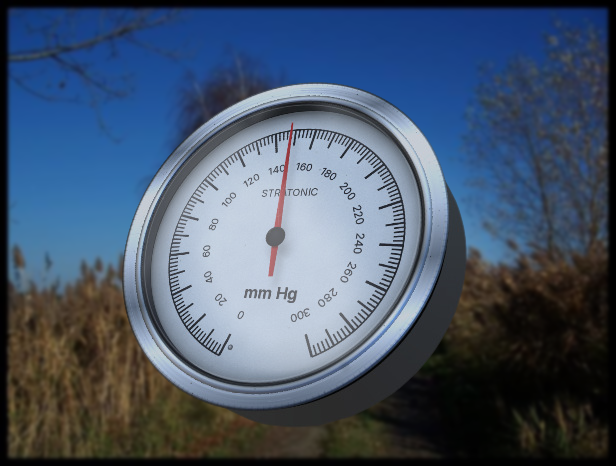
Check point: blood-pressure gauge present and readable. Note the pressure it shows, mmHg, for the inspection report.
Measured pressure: 150 mmHg
